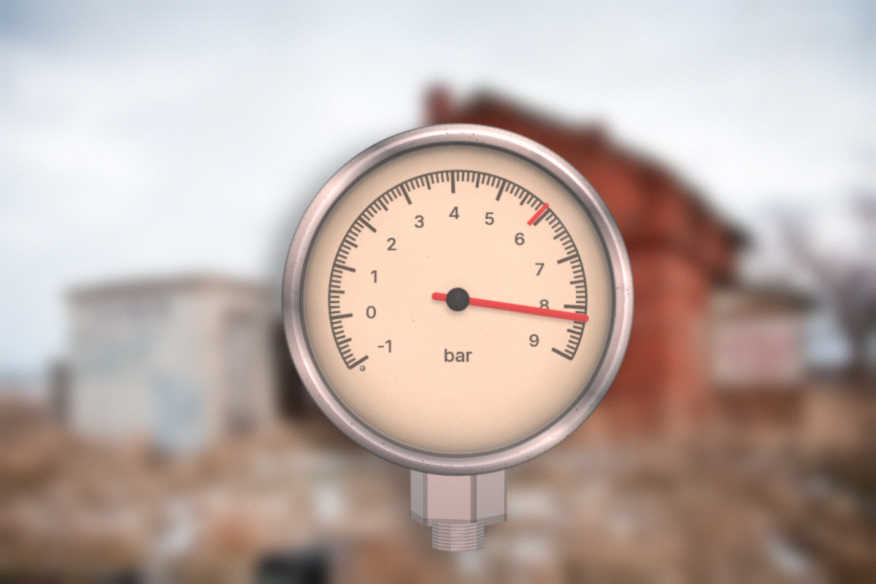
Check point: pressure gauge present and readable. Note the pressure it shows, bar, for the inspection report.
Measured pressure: 8.2 bar
